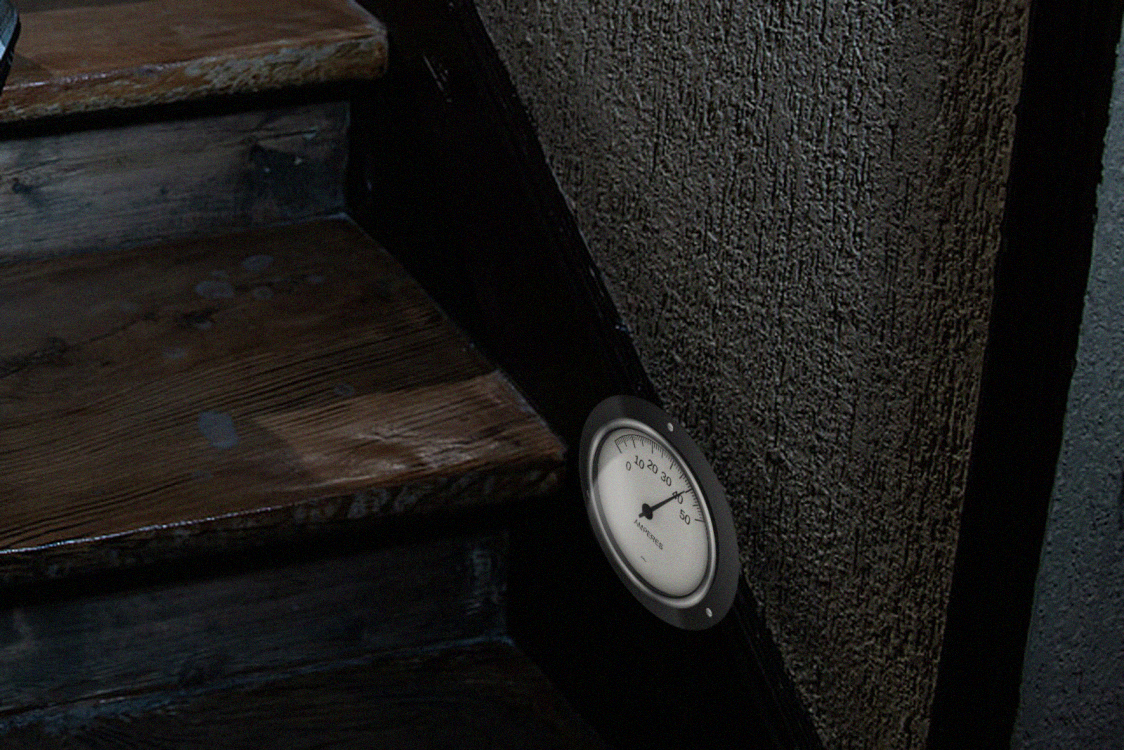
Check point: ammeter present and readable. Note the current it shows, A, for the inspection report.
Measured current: 40 A
